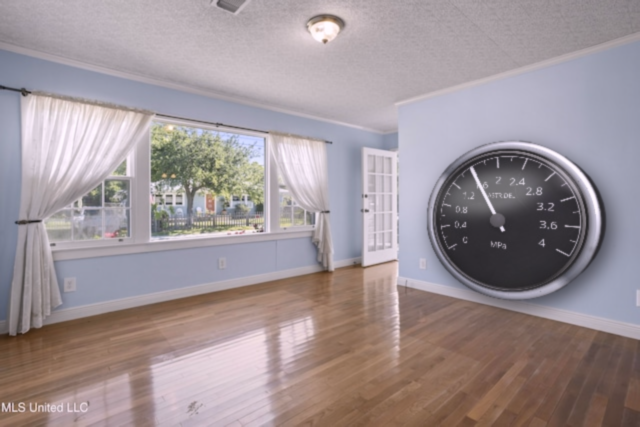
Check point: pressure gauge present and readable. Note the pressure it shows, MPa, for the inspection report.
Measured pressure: 1.6 MPa
